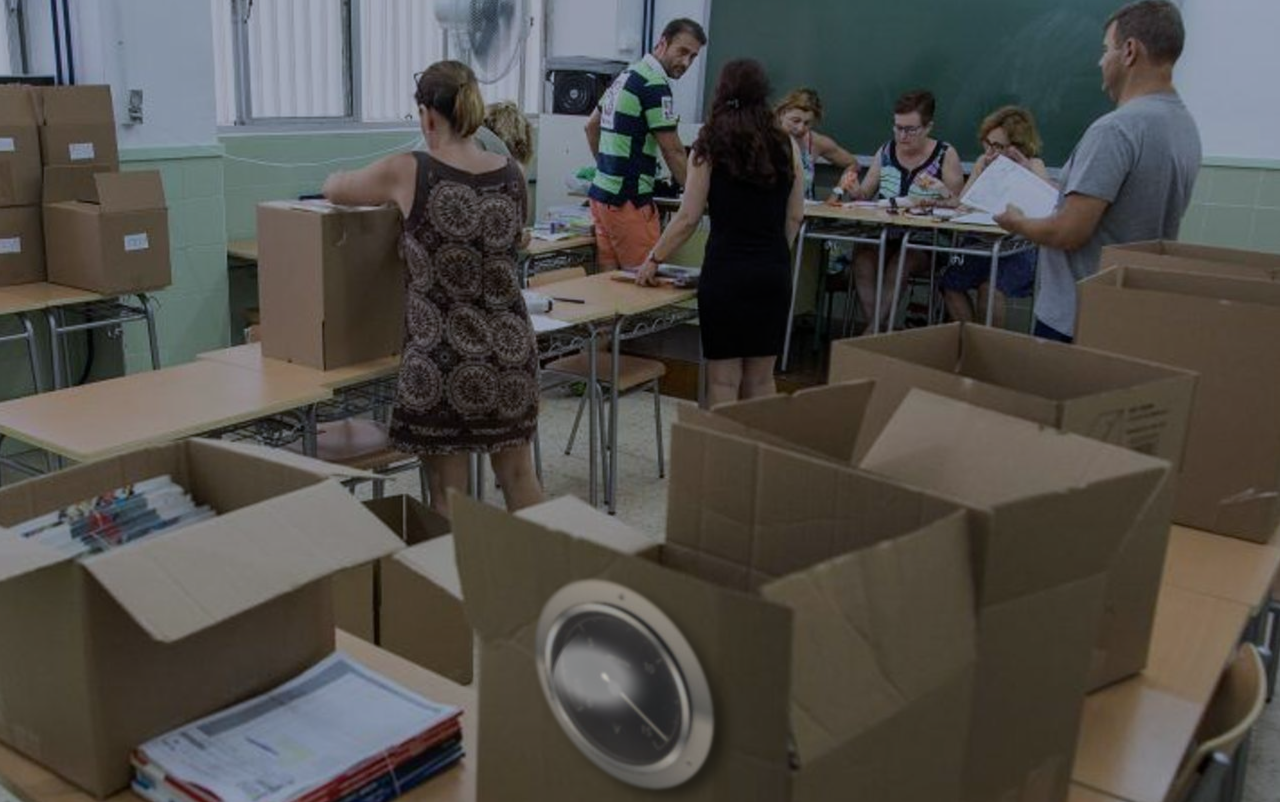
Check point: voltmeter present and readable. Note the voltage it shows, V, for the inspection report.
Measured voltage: 14 V
